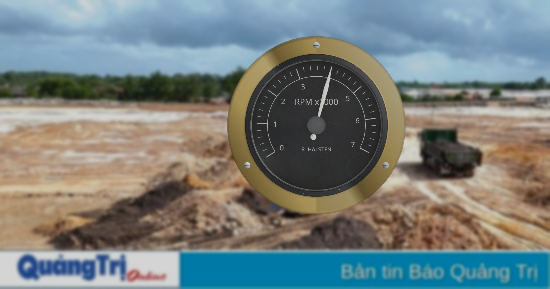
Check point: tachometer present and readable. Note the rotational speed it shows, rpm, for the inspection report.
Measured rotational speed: 4000 rpm
